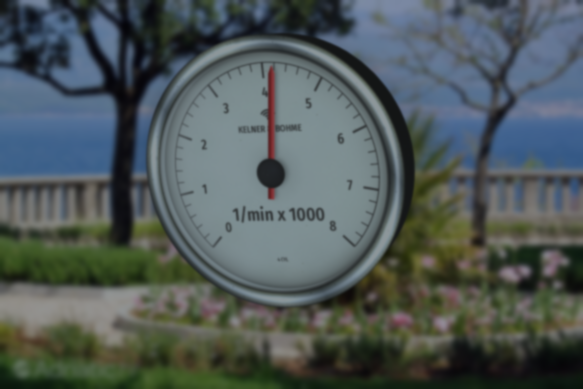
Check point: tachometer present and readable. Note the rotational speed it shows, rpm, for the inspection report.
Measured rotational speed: 4200 rpm
